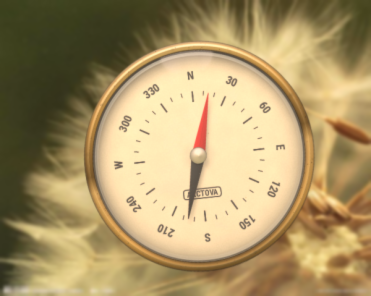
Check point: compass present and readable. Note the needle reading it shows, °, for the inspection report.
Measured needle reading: 15 °
